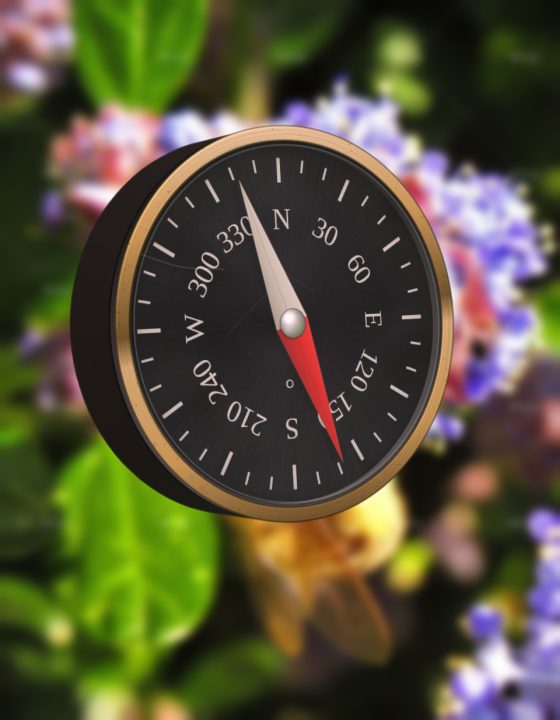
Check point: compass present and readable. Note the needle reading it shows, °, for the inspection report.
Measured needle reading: 160 °
